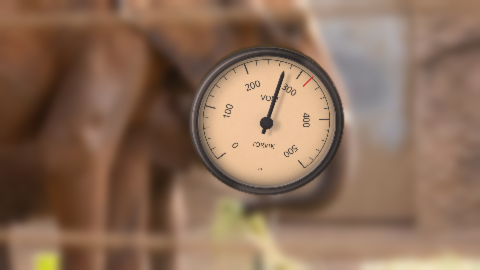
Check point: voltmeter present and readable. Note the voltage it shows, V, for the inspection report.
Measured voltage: 270 V
